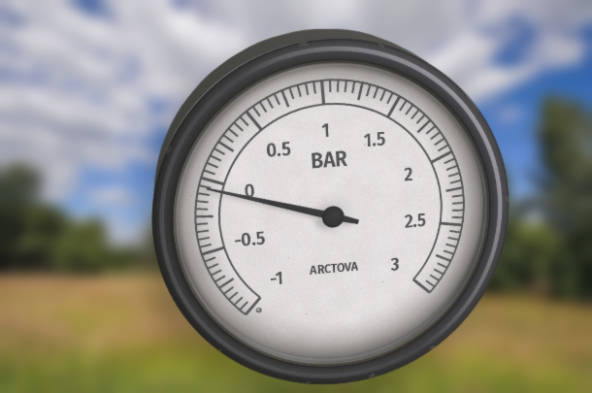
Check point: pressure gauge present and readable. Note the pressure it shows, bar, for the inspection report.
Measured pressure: -0.05 bar
